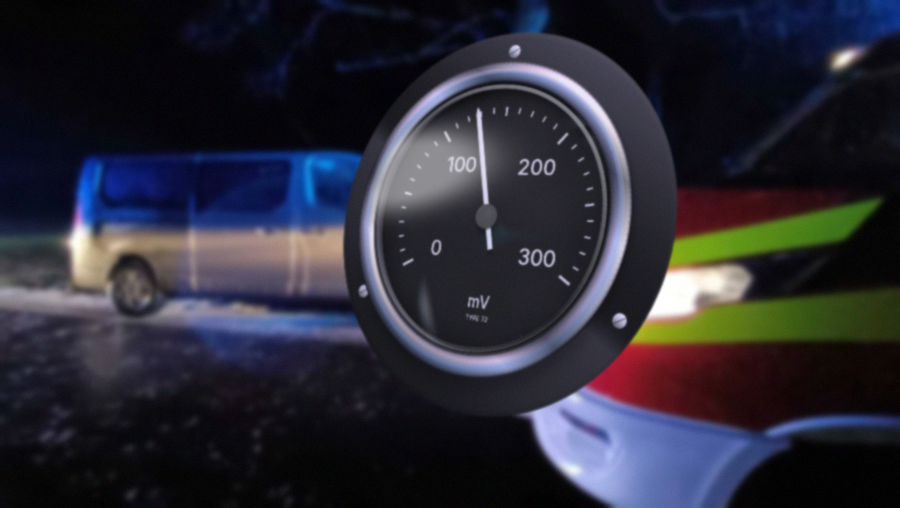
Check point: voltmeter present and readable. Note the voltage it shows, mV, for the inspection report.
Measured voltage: 130 mV
